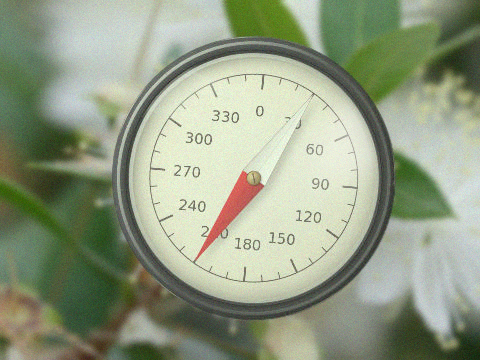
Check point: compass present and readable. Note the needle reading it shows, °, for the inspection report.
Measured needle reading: 210 °
